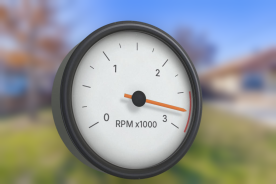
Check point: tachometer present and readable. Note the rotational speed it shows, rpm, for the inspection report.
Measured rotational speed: 2750 rpm
